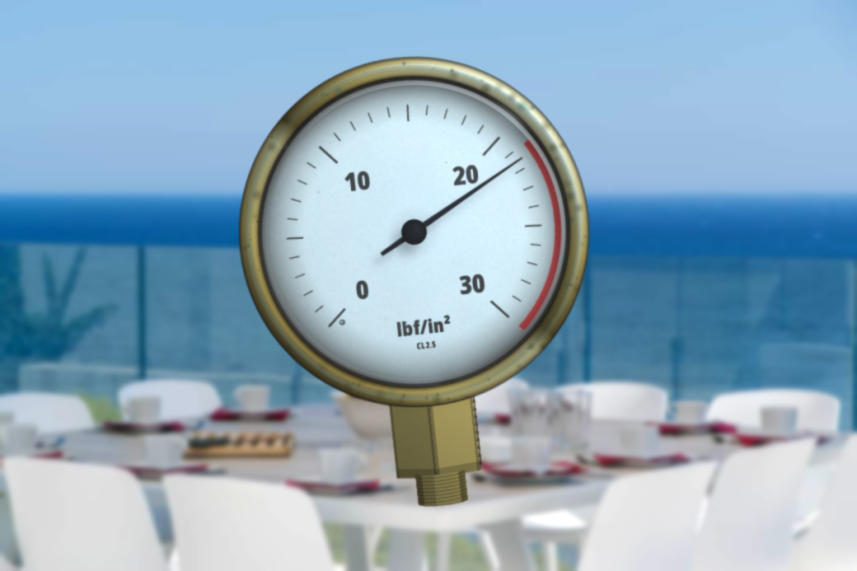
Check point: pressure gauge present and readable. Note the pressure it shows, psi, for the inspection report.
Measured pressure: 21.5 psi
